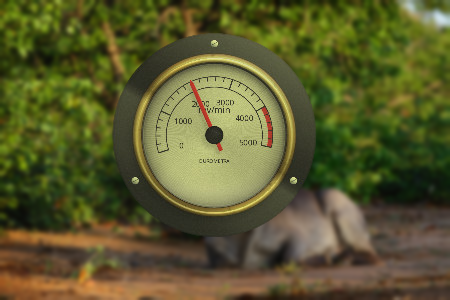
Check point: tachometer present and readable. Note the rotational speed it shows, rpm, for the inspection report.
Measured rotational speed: 2000 rpm
